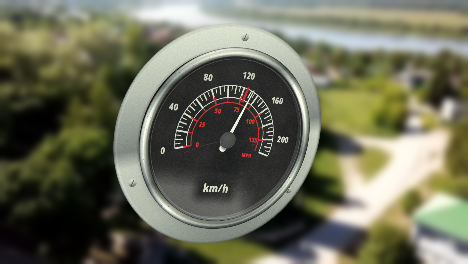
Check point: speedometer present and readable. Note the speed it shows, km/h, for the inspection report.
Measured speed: 130 km/h
